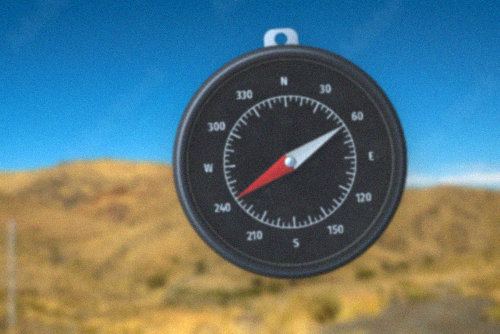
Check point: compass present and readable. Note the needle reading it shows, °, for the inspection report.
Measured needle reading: 240 °
